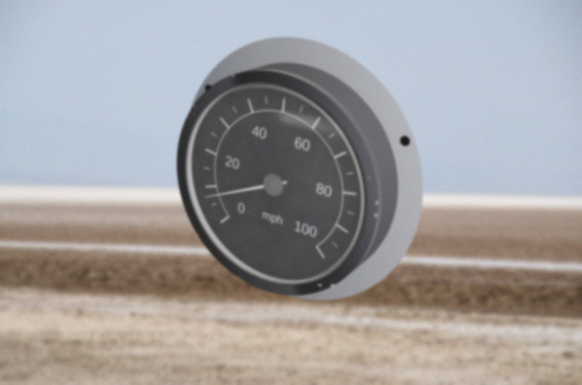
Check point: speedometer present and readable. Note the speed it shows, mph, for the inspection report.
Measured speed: 7.5 mph
